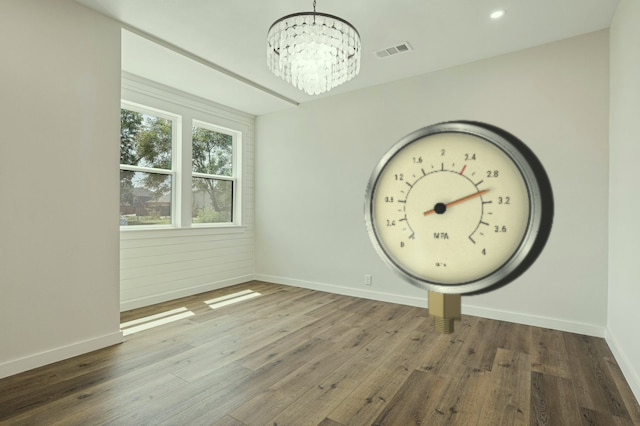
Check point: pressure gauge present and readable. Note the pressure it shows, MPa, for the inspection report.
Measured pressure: 3 MPa
